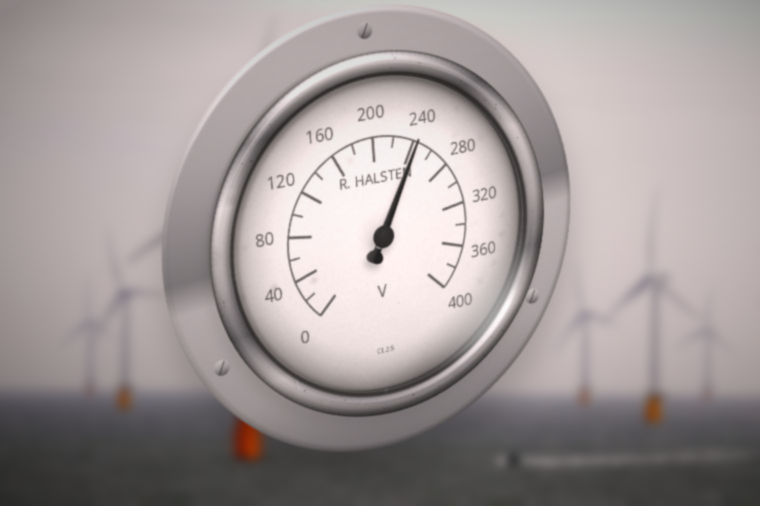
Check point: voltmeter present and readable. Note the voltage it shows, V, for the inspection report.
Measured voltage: 240 V
